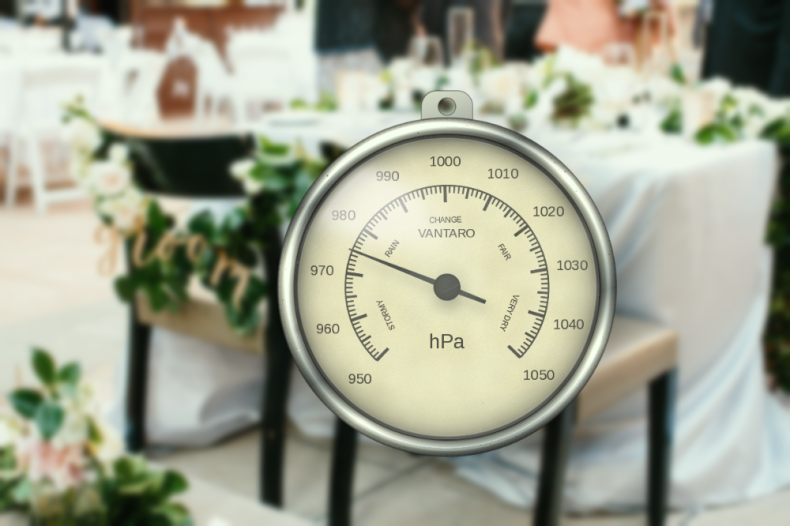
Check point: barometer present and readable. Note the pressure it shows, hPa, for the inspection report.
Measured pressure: 975 hPa
